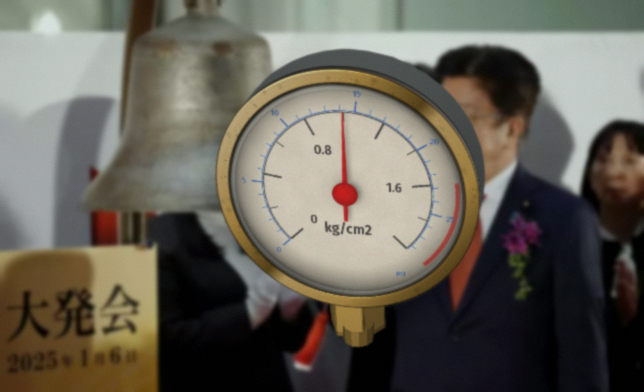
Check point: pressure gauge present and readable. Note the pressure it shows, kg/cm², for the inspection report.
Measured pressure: 1 kg/cm²
